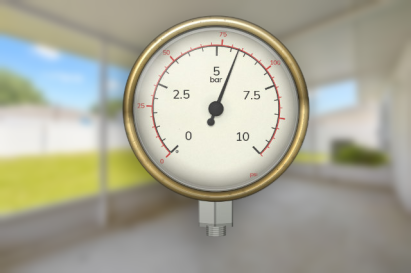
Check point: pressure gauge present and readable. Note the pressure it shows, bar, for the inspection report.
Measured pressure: 5.75 bar
